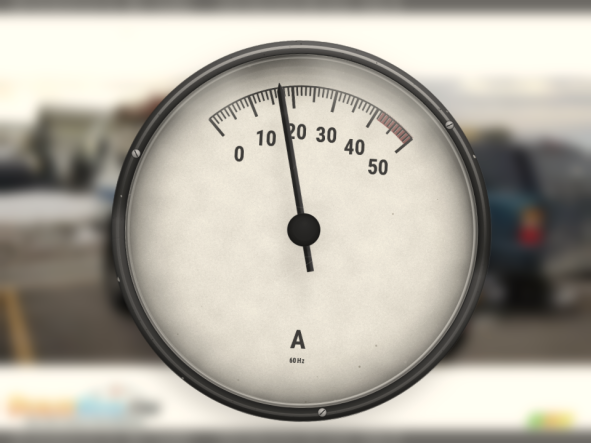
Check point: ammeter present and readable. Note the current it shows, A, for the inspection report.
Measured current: 17 A
